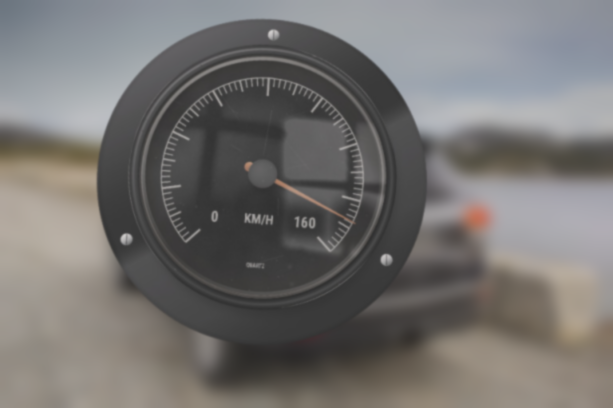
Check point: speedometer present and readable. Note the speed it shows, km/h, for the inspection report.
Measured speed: 148 km/h
